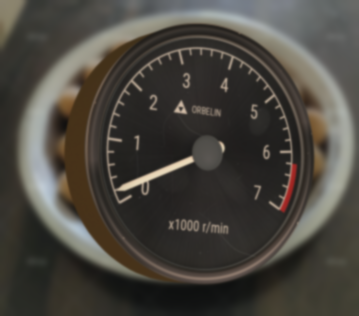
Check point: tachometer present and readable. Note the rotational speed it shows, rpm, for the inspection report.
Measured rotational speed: 200 rpm
